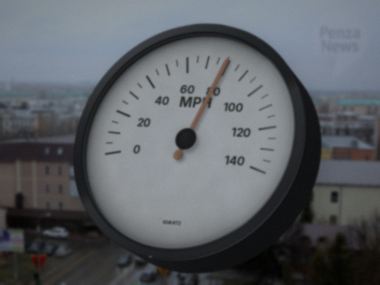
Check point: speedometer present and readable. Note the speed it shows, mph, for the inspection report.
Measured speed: 80 mph
